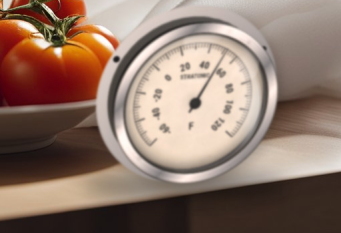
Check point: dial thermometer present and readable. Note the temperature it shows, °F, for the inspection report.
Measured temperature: 50 °F
